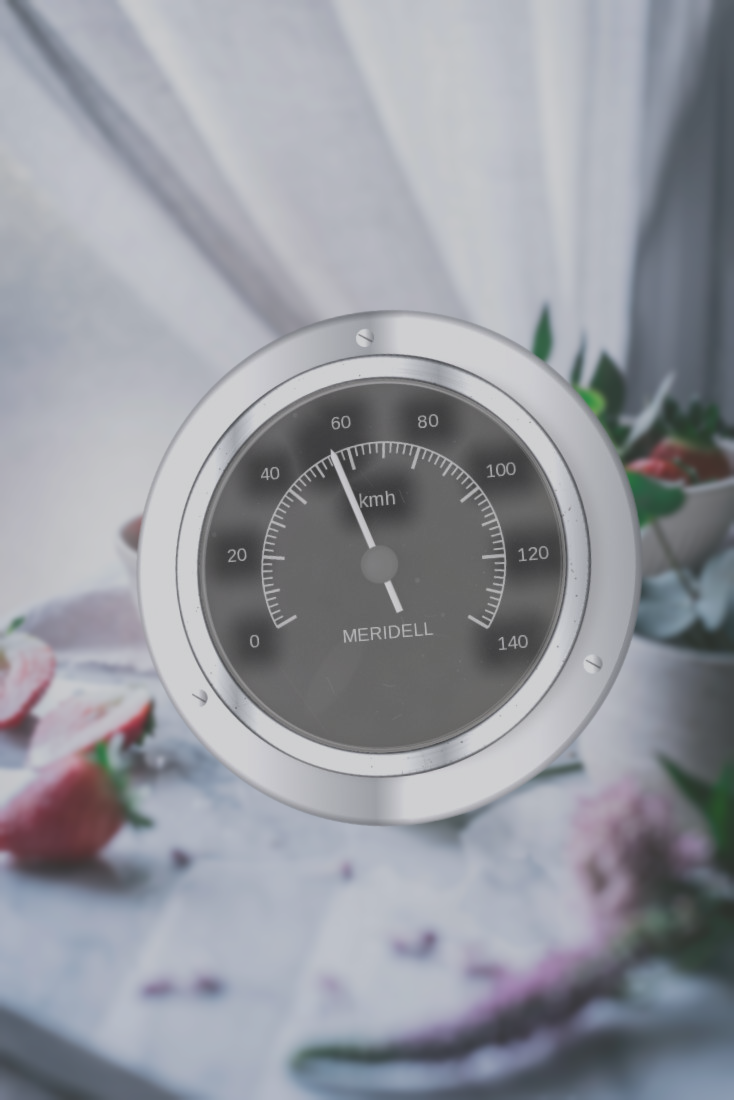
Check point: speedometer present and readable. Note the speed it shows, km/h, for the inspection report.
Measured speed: 56 km/h
